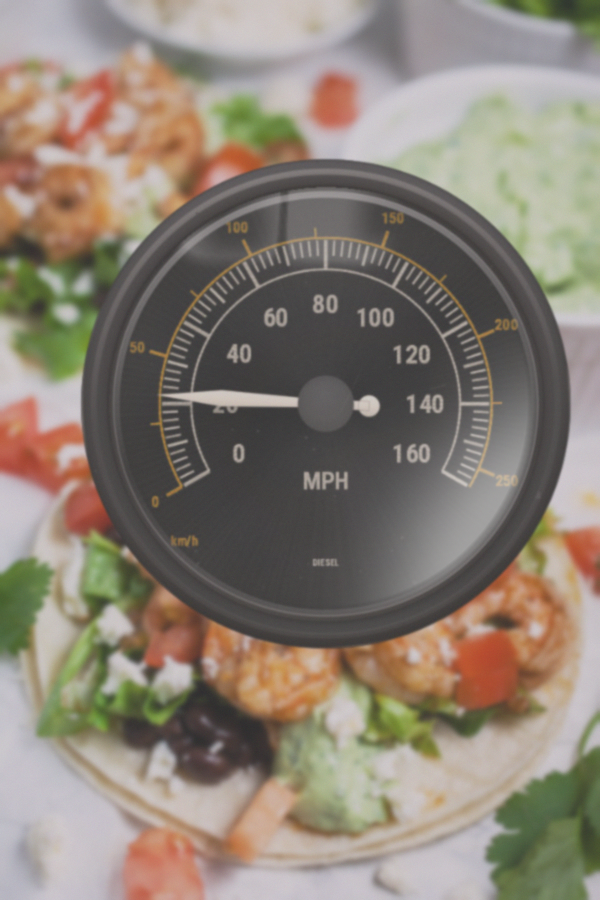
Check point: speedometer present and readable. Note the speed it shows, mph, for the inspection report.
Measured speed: 22 mph
